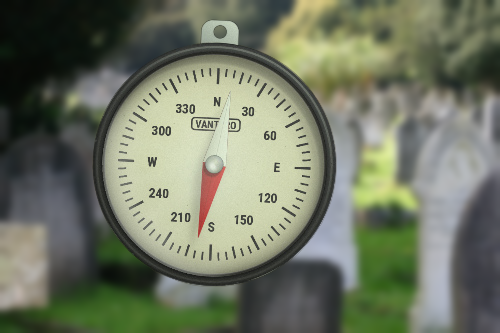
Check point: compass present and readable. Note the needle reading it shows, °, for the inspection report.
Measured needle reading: 190 °
